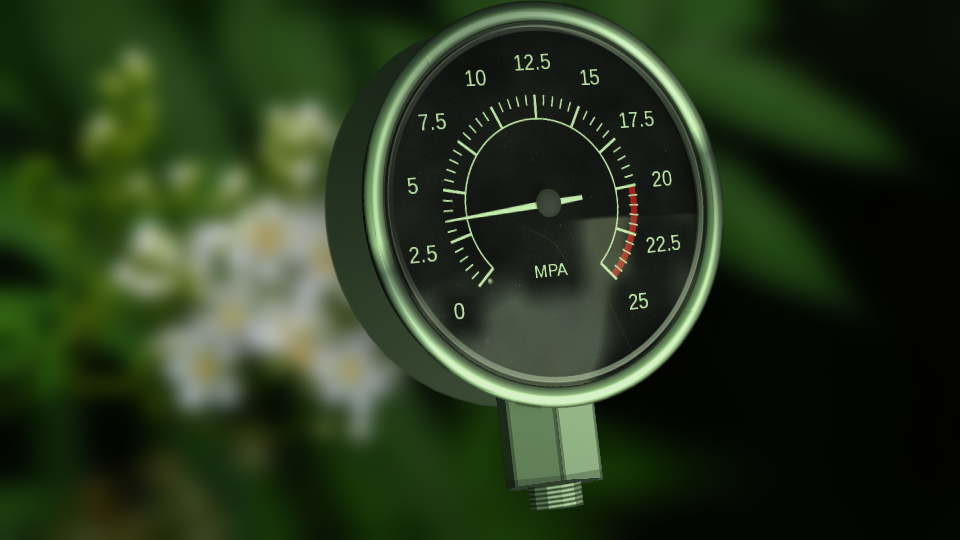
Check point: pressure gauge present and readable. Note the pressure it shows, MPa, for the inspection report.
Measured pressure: 3.5 MPa
